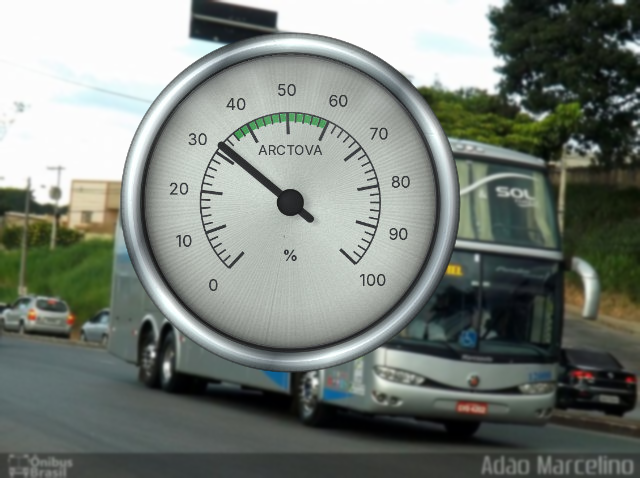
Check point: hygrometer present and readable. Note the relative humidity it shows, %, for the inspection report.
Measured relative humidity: 32 %
